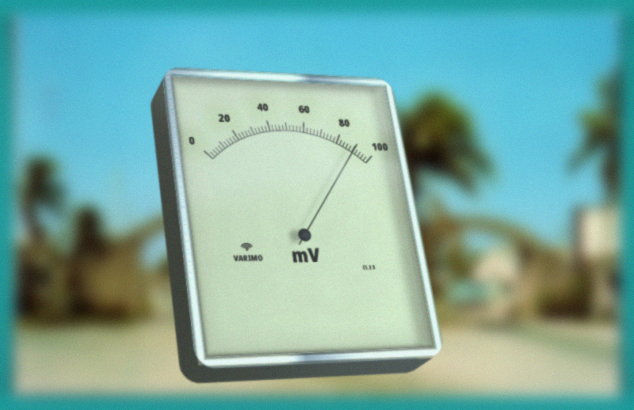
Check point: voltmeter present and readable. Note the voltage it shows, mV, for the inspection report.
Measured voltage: 90 mV
